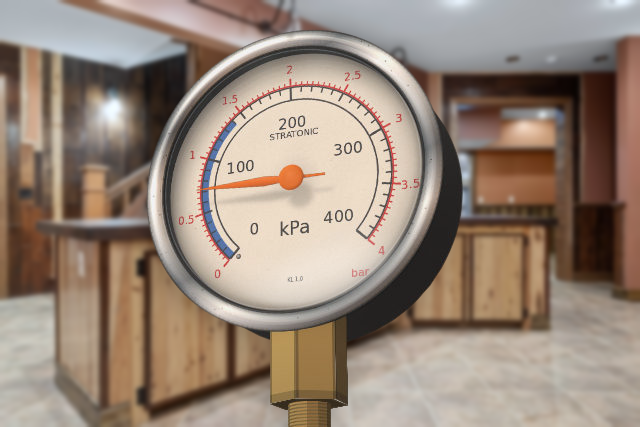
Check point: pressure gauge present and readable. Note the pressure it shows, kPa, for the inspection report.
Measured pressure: 70 kPa
